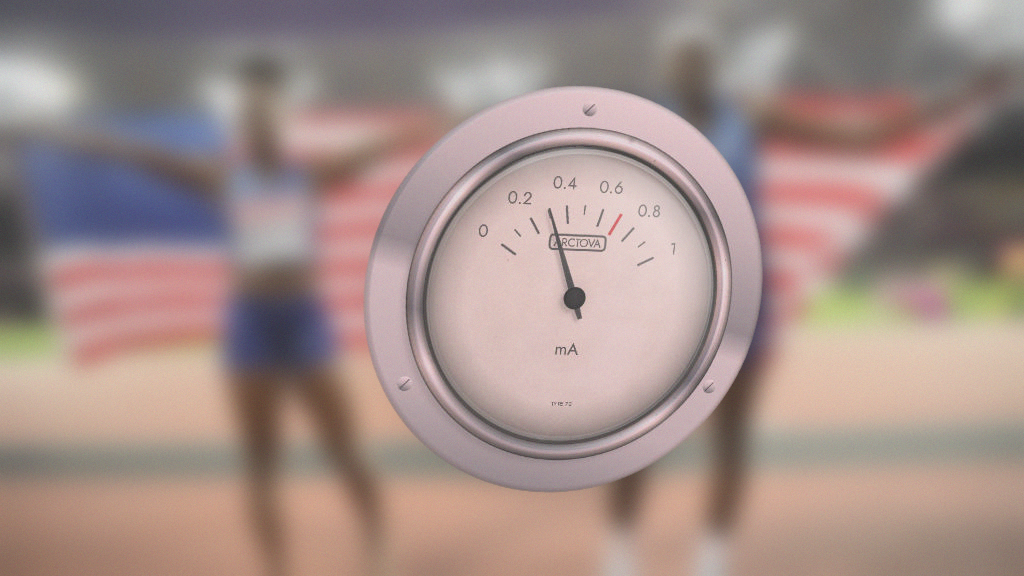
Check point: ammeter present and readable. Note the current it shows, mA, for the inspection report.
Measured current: 0.3 mA
